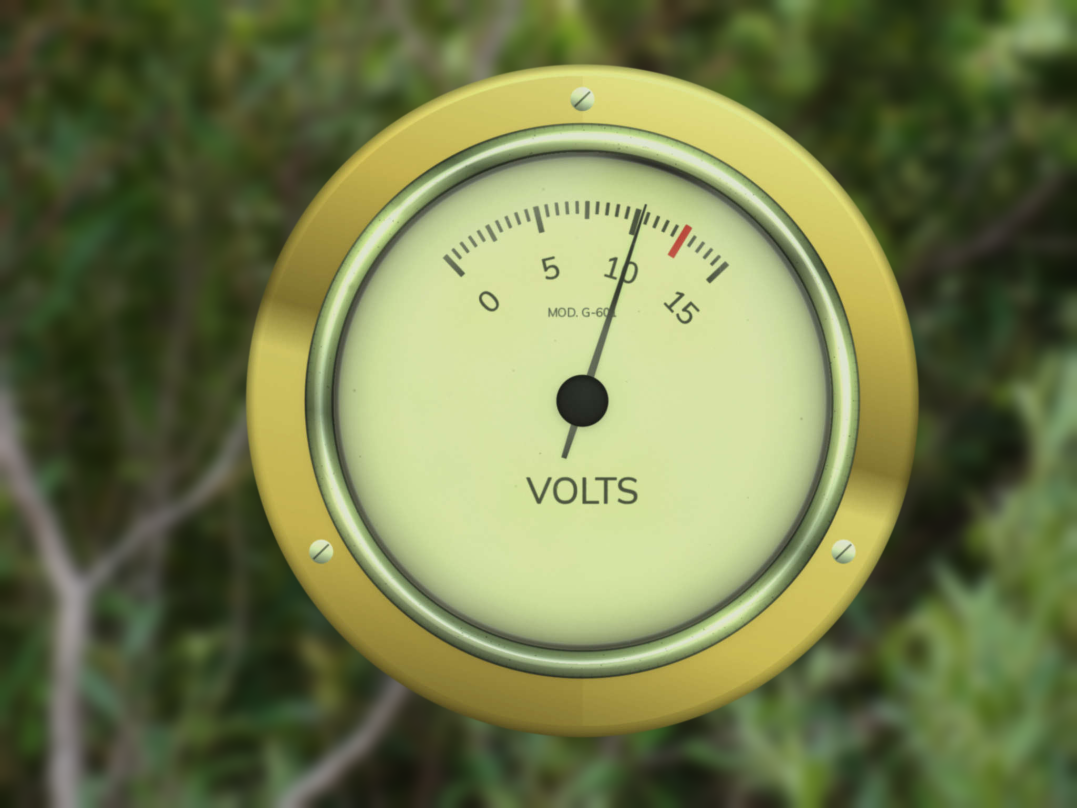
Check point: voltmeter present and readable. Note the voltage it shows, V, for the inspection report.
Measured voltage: 10.25 V
